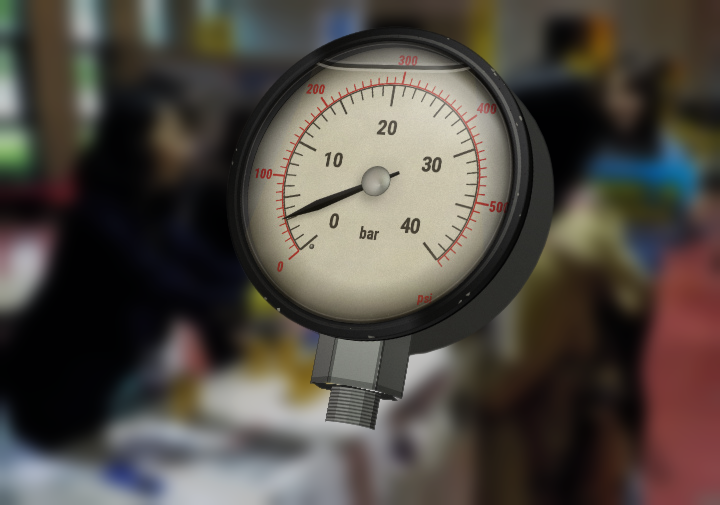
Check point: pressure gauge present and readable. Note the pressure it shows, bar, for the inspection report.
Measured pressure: 3 bar
